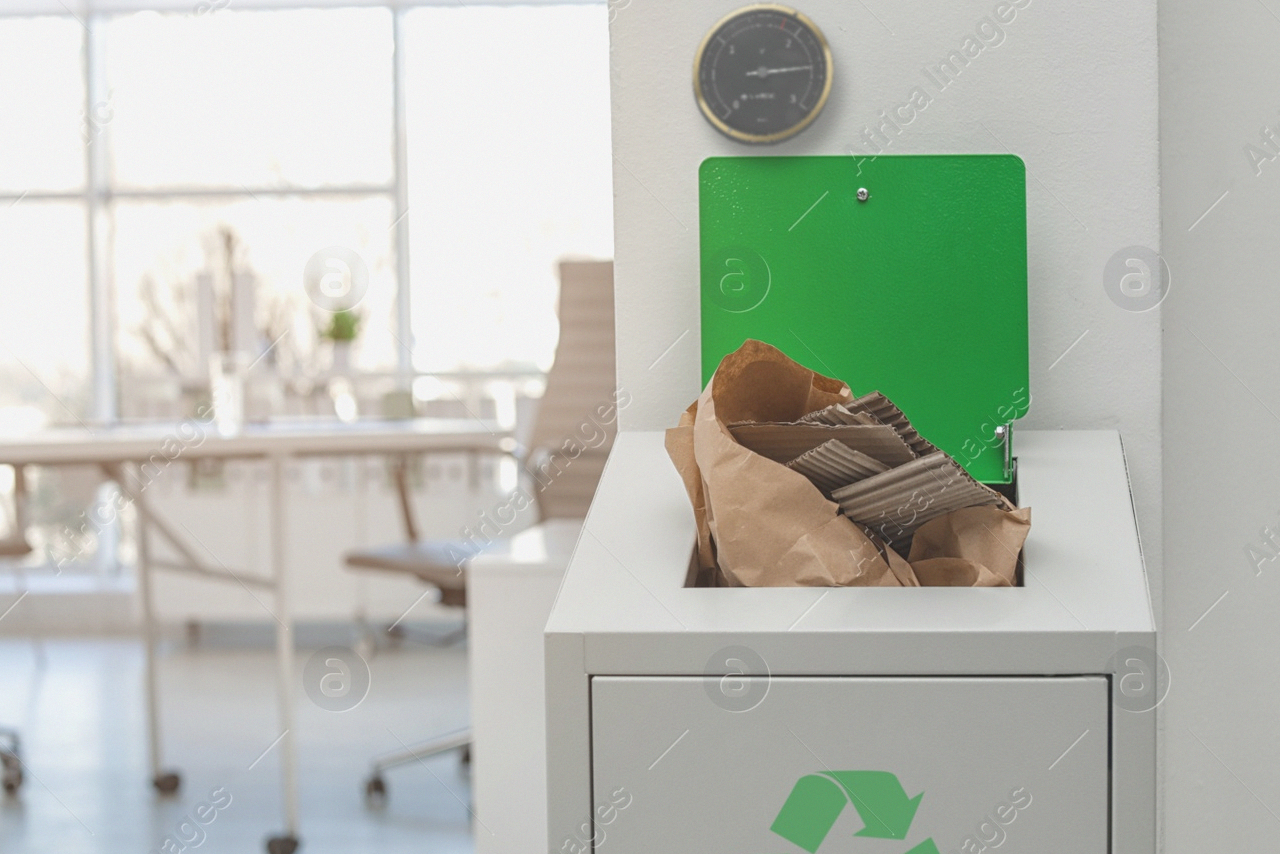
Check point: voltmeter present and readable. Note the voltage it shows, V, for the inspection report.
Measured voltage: 2.5 V
